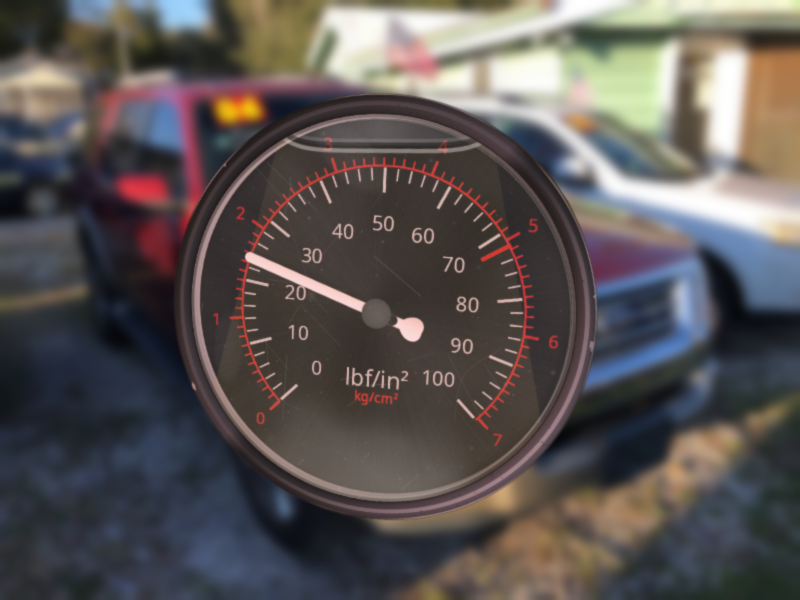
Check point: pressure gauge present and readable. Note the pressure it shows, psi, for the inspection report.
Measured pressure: 24 psi
